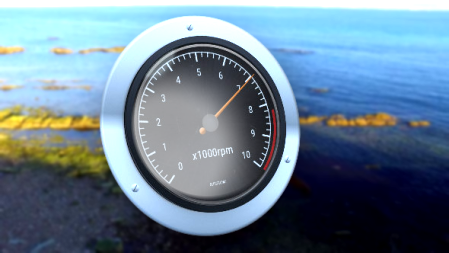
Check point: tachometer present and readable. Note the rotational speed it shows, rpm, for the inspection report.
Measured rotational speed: 7000 rpm
